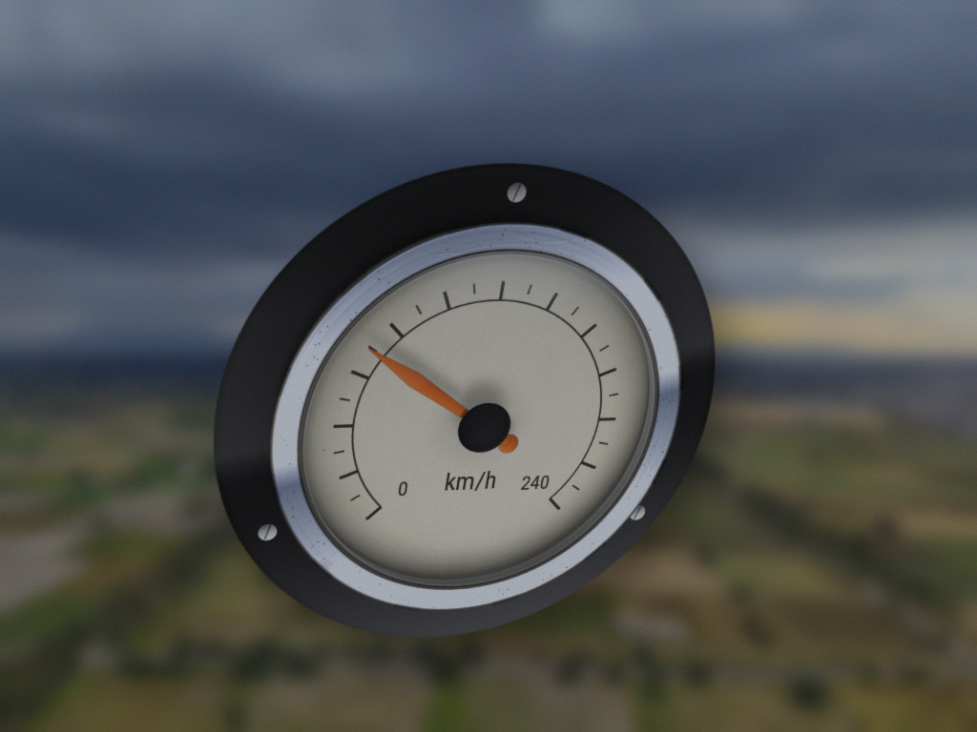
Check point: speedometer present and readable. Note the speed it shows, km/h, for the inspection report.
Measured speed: 70 km/h
